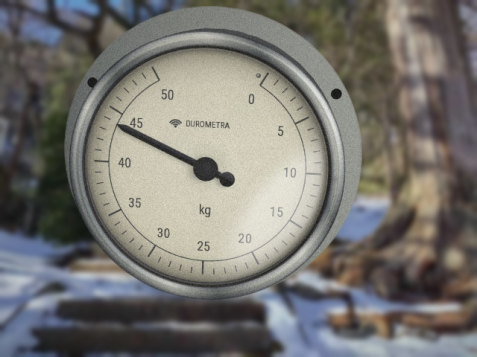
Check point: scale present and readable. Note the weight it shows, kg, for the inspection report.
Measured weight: 44 kg
